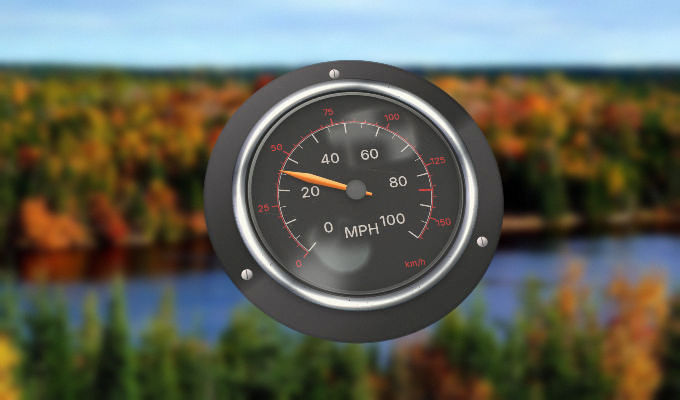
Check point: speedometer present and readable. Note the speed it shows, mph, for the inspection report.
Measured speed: 25 mph
